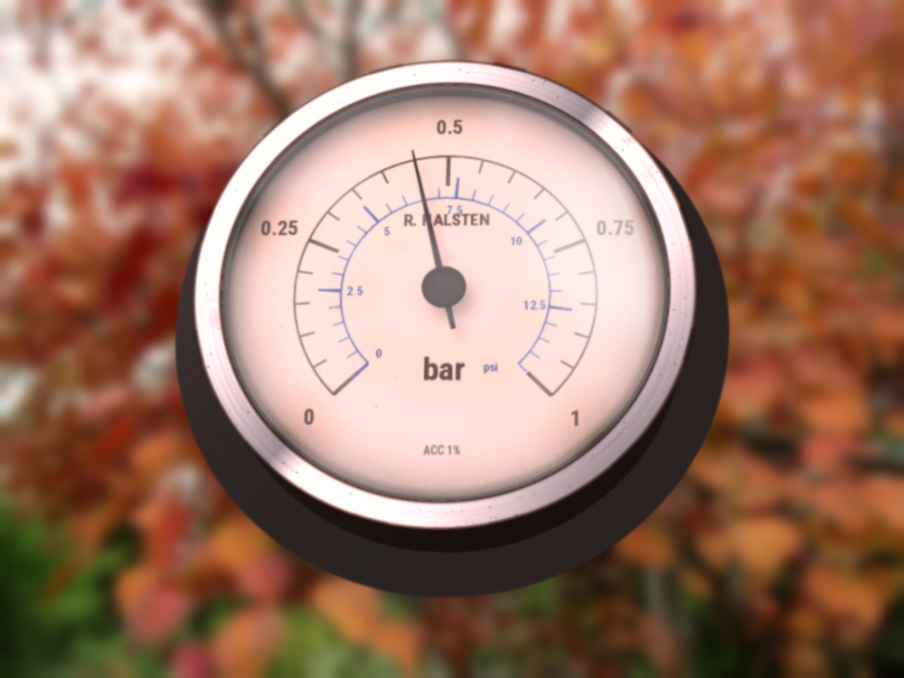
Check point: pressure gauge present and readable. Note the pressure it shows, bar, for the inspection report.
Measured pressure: 0.45 bar
